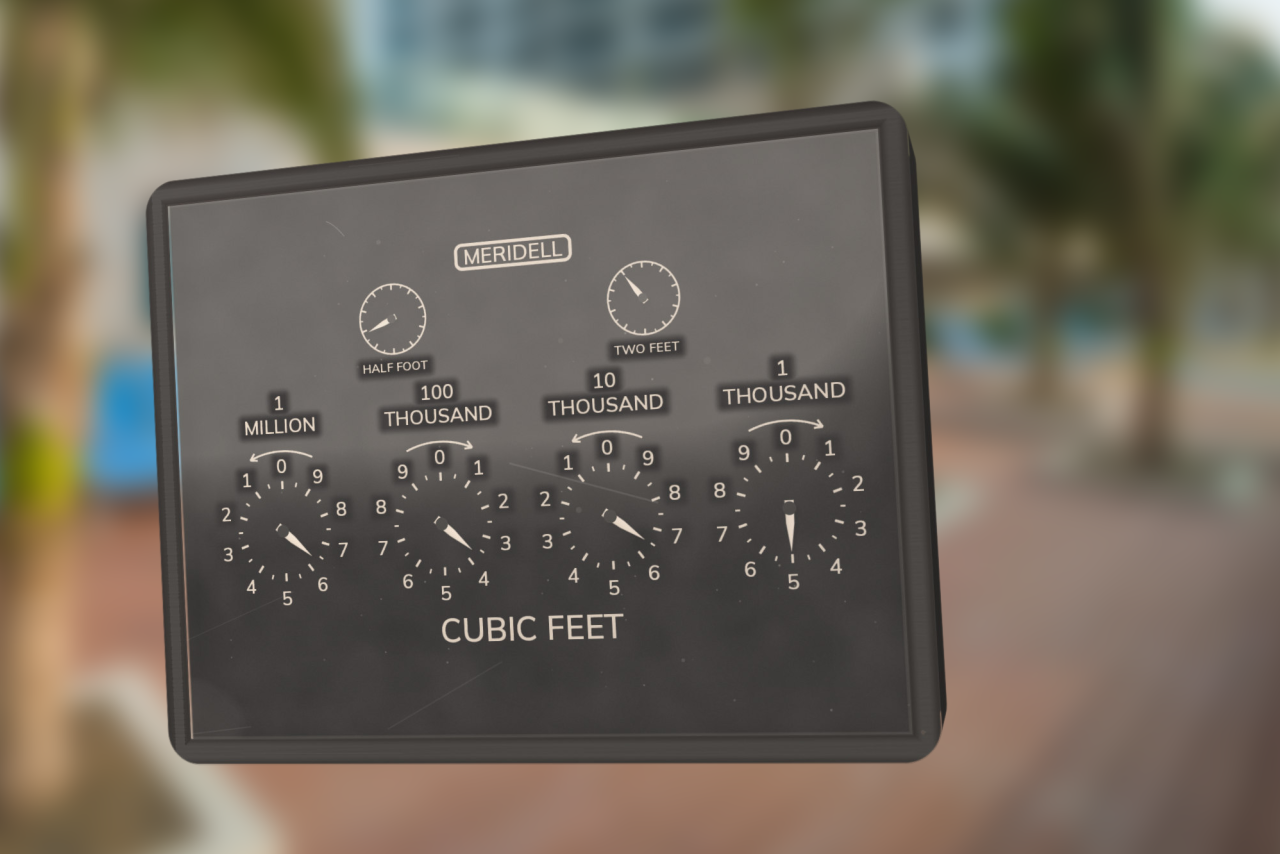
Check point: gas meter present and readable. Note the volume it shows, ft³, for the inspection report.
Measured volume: 636500 ft³
